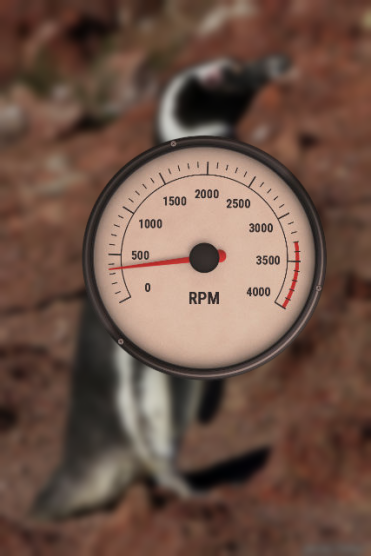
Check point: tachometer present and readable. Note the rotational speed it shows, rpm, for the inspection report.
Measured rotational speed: 350 rpm
